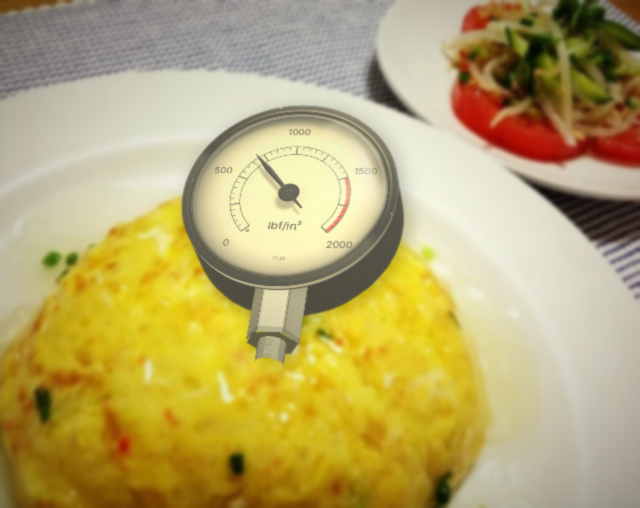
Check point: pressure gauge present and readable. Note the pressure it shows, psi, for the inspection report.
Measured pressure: 700 psi
